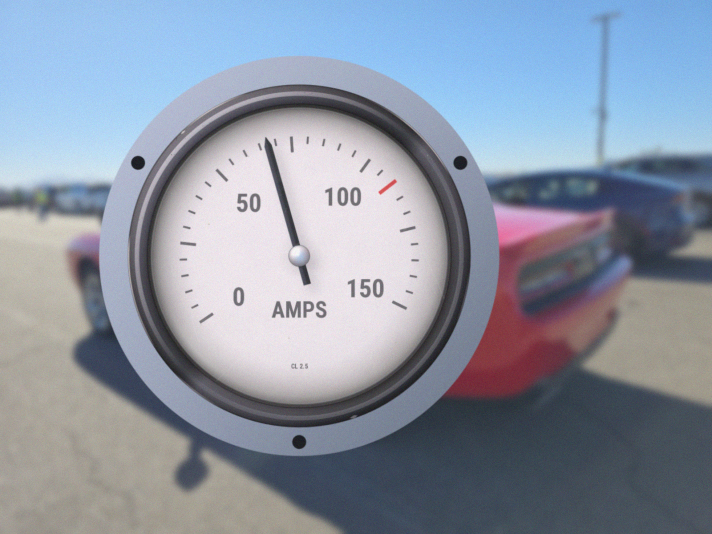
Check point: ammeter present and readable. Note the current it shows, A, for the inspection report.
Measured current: 67.5 A
